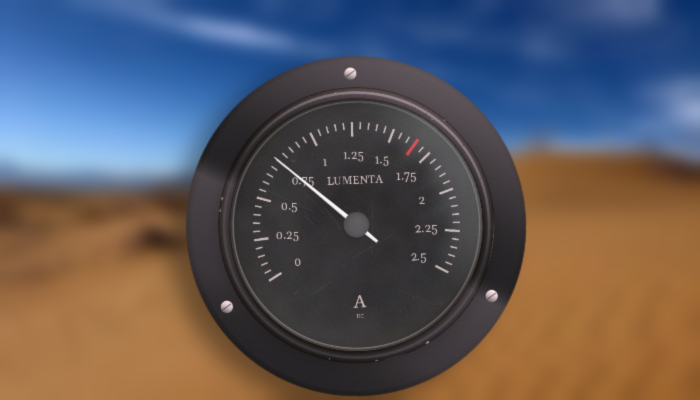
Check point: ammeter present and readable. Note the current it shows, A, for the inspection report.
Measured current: 0.75 A
